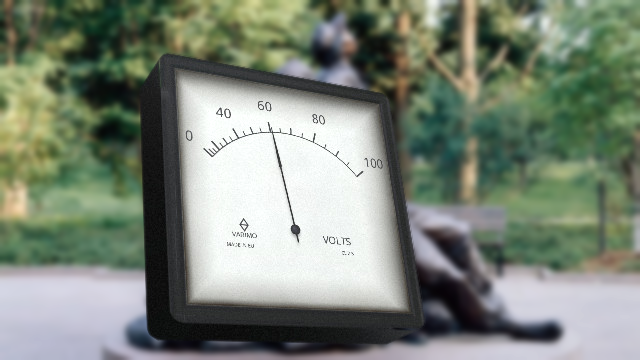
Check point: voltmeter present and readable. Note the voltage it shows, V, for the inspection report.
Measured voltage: 60 V
